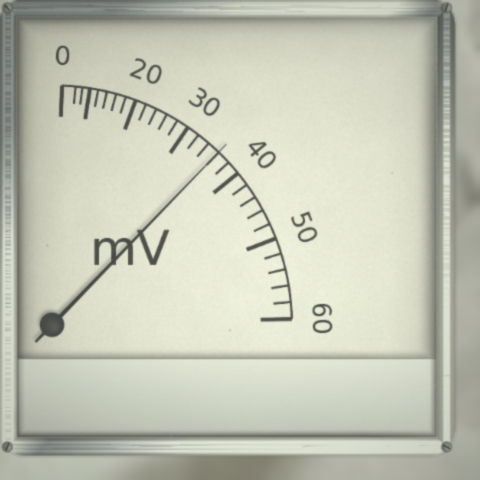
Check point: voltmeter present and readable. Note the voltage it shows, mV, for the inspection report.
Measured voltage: 36 mV
